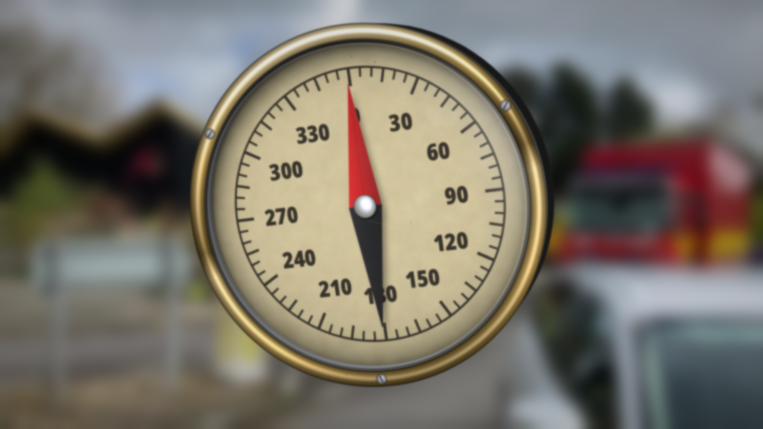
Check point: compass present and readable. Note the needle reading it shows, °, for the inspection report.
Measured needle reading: 0 °
